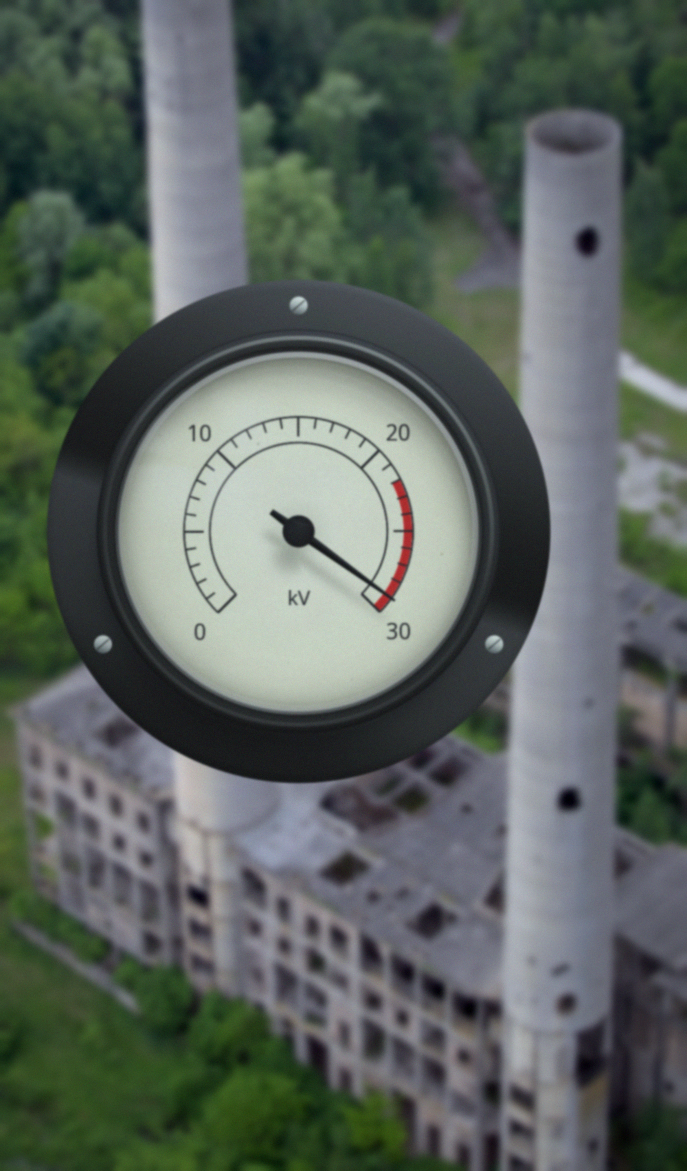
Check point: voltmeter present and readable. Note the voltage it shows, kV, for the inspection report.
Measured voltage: 29 kV
